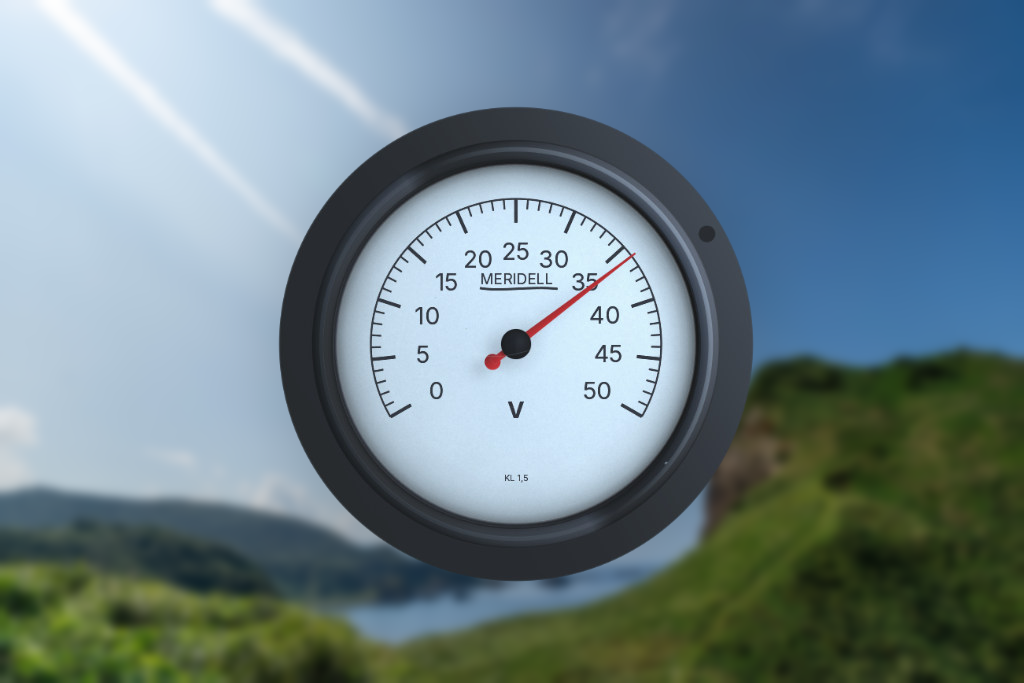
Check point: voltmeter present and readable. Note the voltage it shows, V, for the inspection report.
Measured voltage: 36 V
